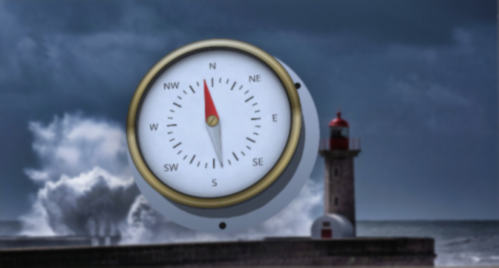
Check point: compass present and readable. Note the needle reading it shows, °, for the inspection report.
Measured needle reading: 350 °
